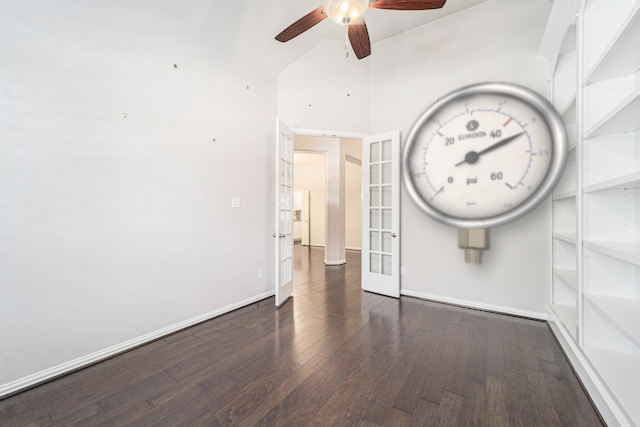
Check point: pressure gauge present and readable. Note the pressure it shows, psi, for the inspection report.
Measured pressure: 45 psi
